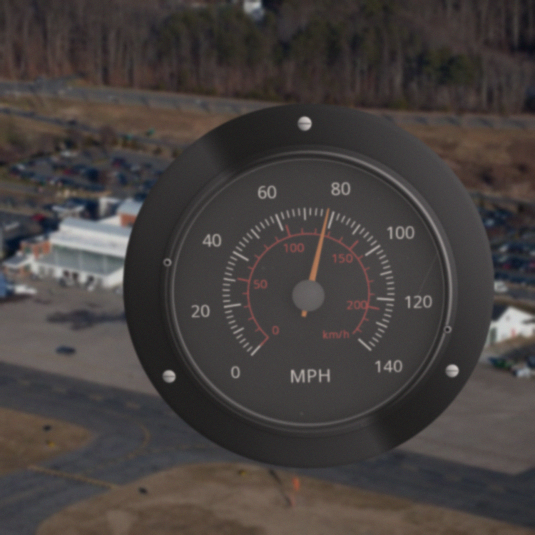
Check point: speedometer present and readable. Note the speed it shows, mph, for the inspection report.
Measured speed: 78 mph
